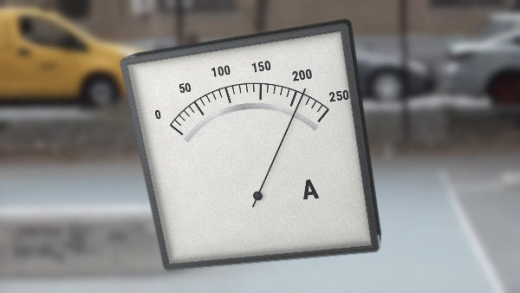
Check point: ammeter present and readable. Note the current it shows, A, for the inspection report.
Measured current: 210 A
